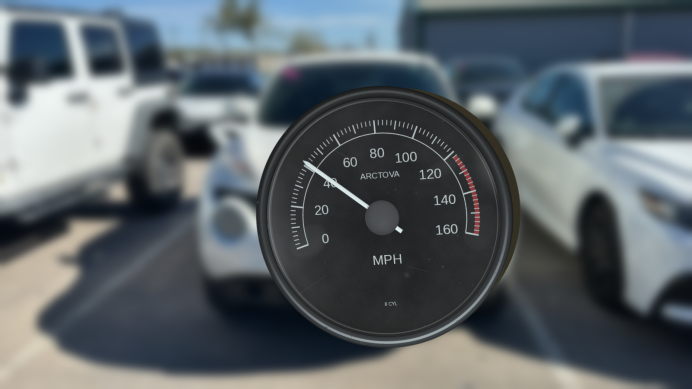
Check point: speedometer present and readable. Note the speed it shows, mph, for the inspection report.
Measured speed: 42 mph
